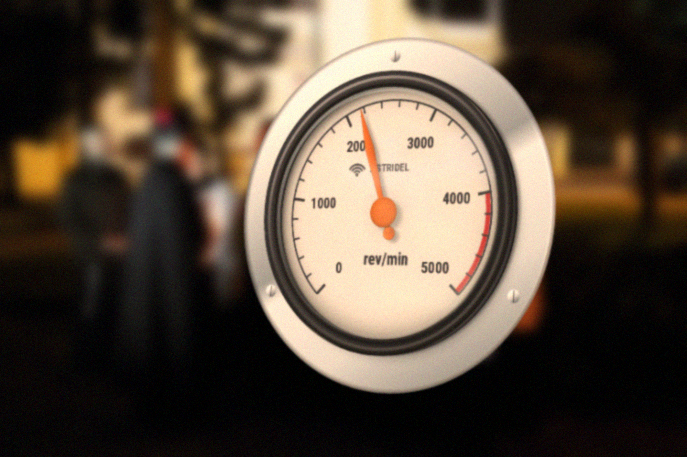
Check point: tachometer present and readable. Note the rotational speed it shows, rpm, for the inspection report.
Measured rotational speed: 2200 rpm
